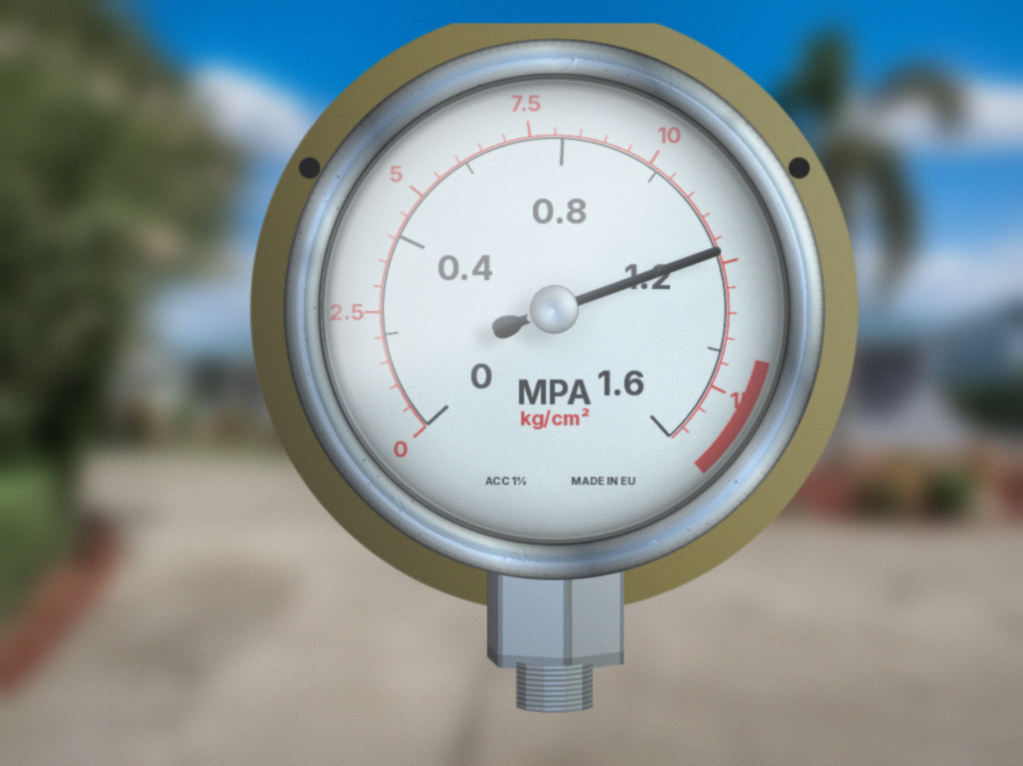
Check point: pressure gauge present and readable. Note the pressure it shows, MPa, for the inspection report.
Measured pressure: 1.2 MPa
